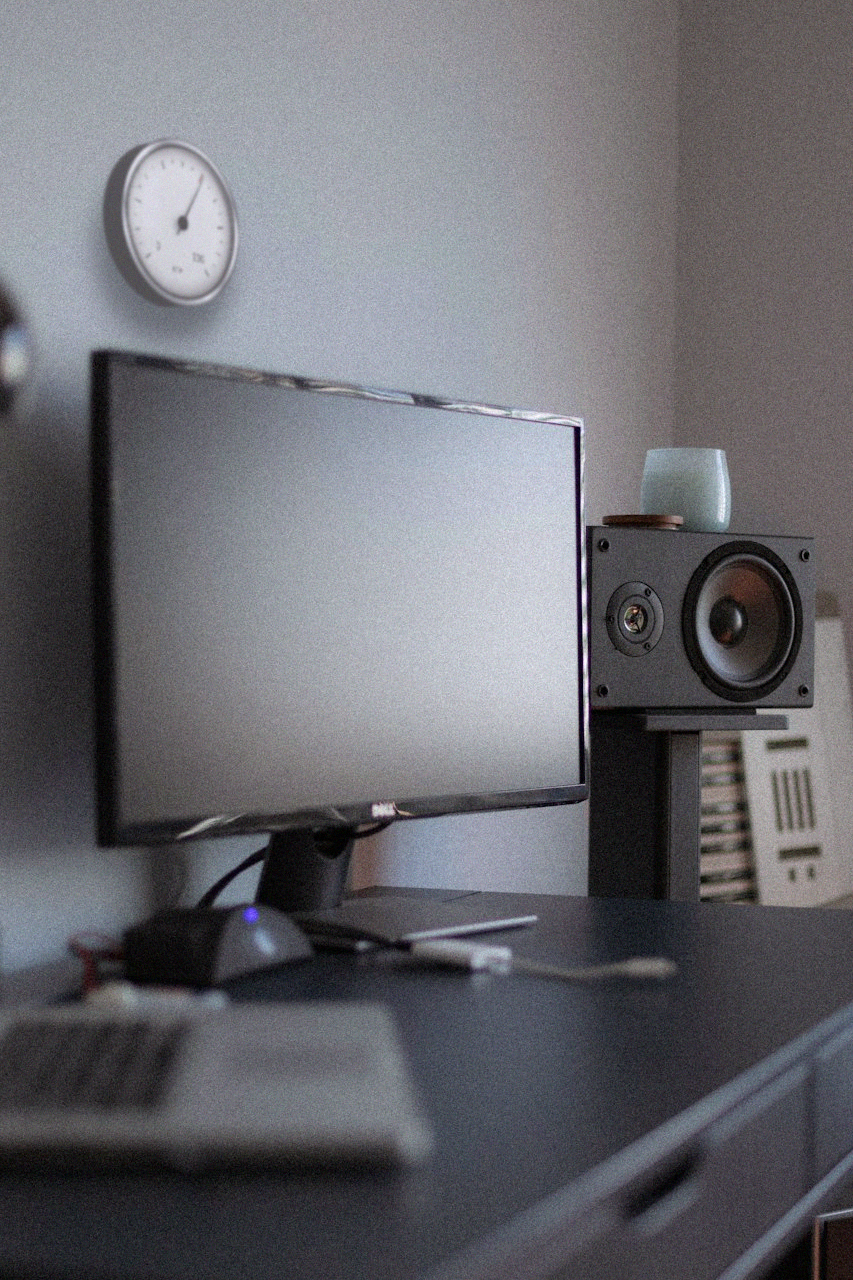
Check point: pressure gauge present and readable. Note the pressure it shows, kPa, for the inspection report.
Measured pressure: 60 kPa
